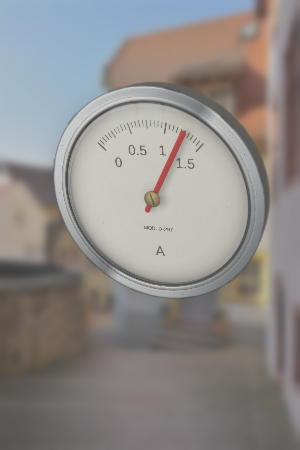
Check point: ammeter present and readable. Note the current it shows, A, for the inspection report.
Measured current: 1.25 A
